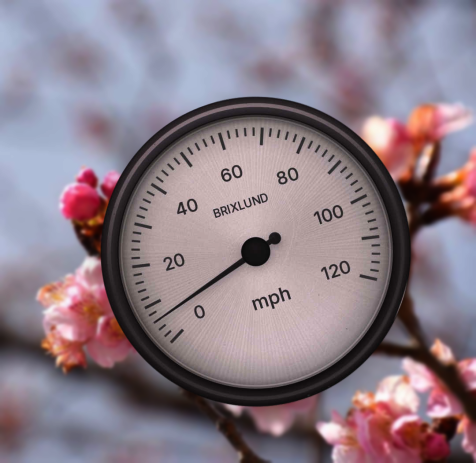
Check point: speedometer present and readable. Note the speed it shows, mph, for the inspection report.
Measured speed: 6 mph
